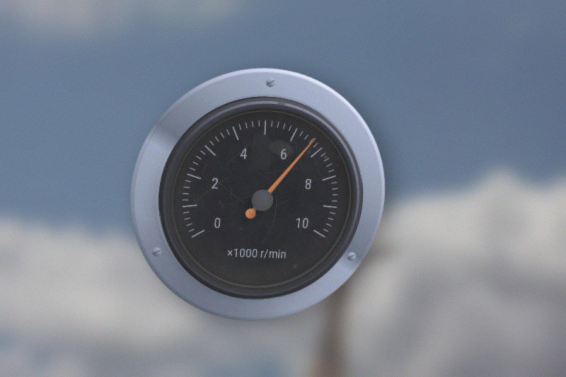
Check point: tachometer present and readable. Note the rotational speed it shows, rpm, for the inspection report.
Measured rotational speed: 6600 rpm
